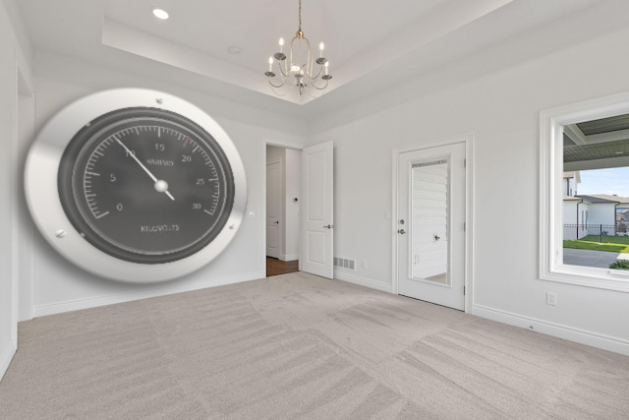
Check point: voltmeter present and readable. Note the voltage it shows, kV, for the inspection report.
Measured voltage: 10 kV
